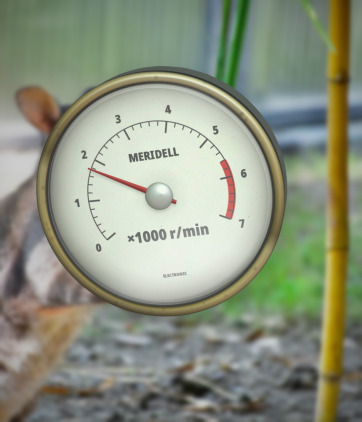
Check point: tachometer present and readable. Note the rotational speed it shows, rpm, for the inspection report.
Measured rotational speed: 1800 rpm
